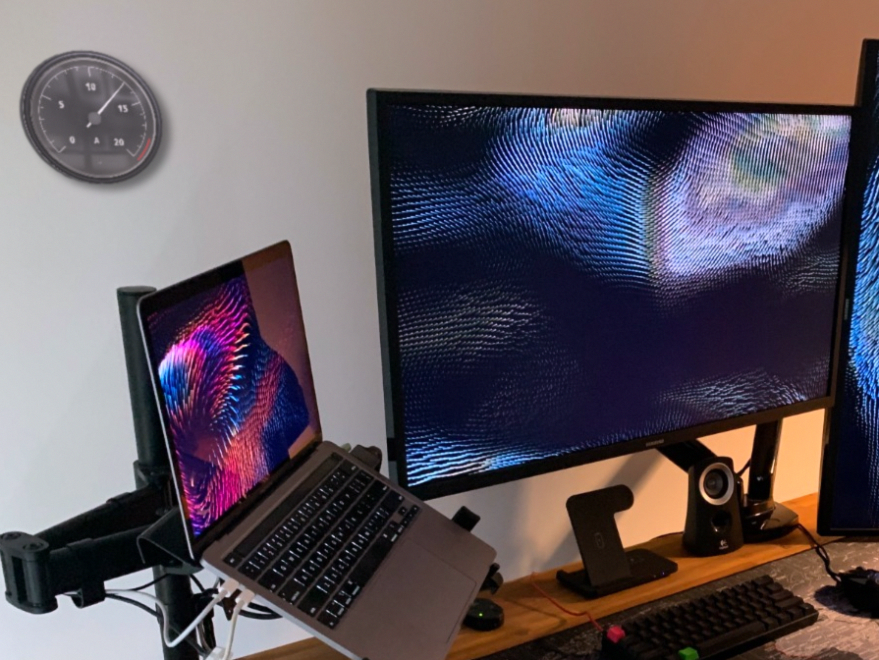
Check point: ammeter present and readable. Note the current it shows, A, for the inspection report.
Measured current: 13 A
